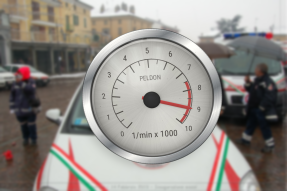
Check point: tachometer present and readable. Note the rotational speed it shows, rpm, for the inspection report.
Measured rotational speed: 9000 rpm
